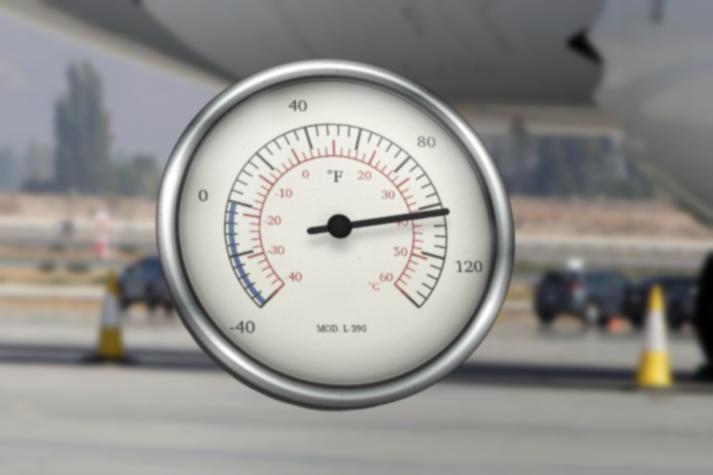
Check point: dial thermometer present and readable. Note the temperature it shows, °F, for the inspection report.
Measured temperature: 104 °F
